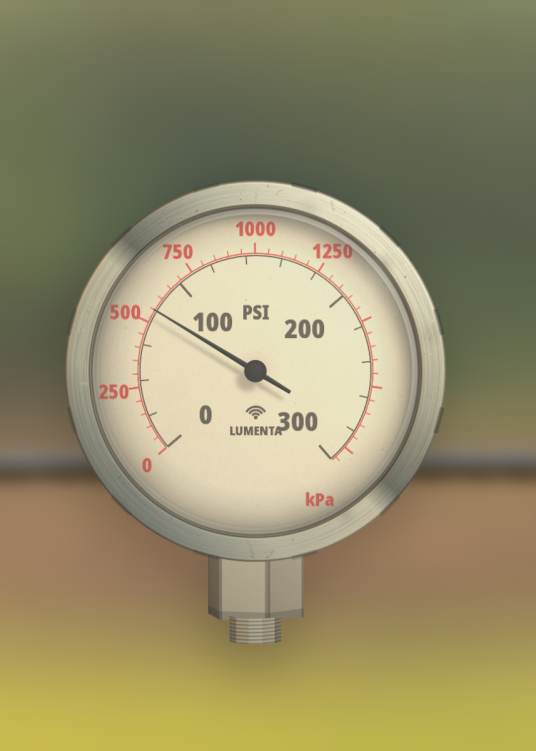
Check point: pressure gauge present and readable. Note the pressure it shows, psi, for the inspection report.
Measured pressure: 80 psi
